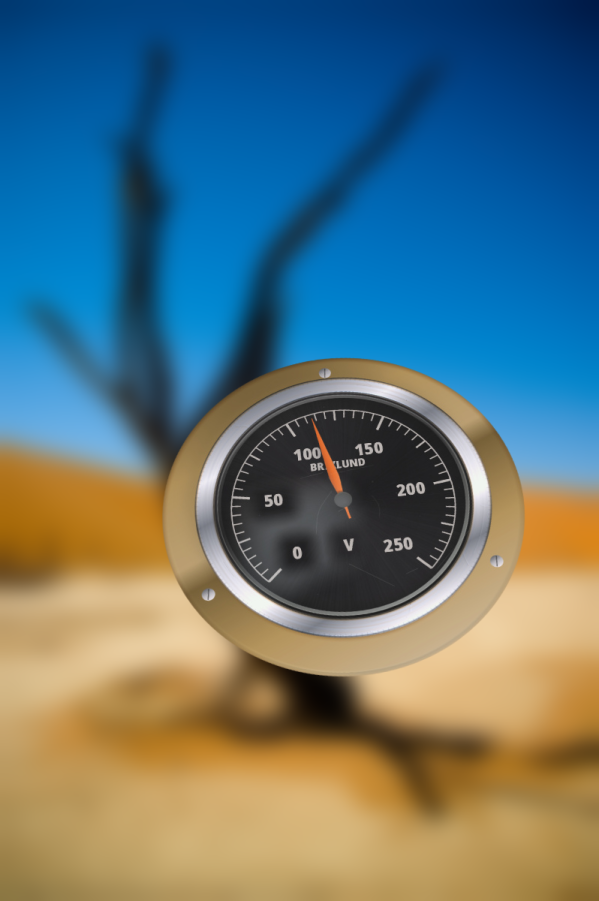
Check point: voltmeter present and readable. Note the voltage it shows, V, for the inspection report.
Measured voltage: 112.5 V
